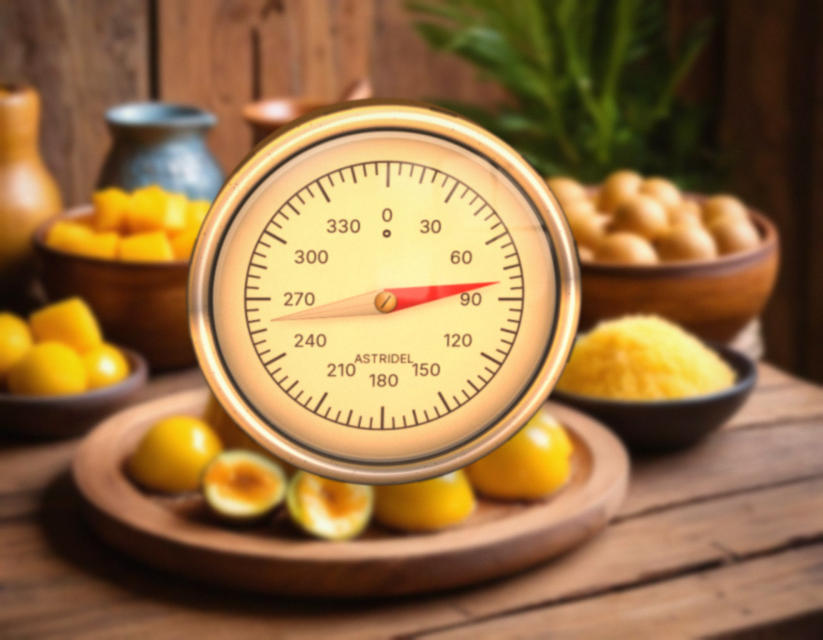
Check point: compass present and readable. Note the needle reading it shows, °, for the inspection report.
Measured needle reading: 80 °
